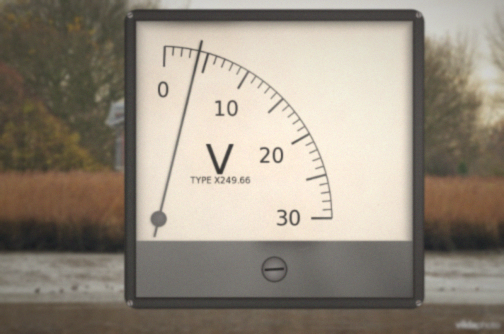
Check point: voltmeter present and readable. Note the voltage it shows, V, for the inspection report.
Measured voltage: 4 V
